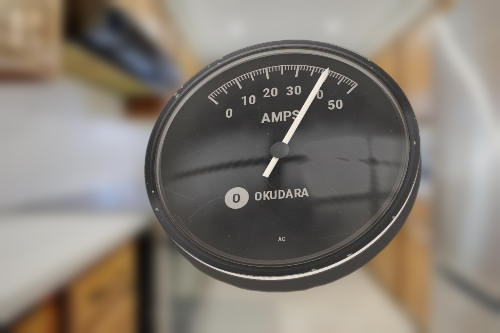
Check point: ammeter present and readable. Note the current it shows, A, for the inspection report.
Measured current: 40 A
